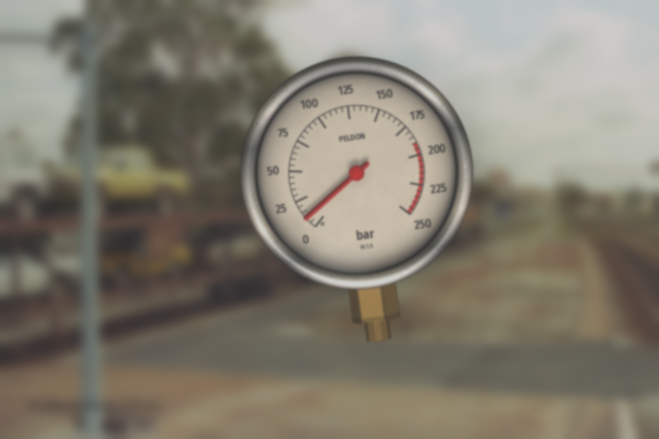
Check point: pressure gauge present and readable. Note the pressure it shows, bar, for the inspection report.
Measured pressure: 10 bar
